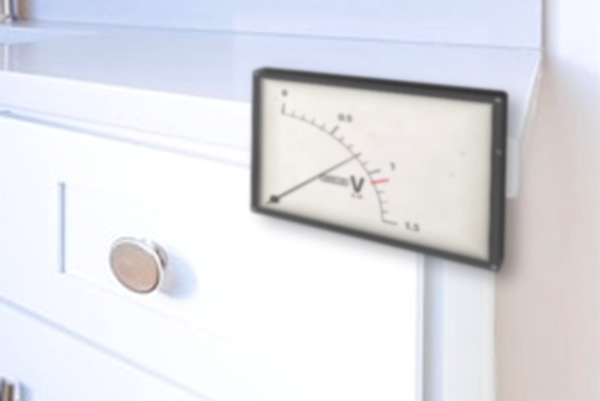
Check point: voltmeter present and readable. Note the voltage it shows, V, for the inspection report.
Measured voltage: 0.8 V
